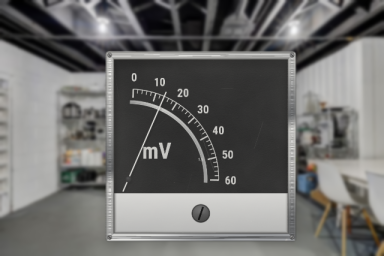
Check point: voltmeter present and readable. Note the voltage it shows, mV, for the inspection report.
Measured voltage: 14 mV
